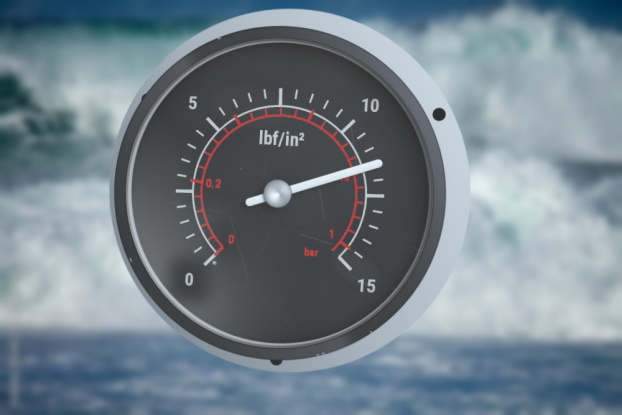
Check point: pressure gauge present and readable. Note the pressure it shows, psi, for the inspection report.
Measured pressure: 11.5 psi
